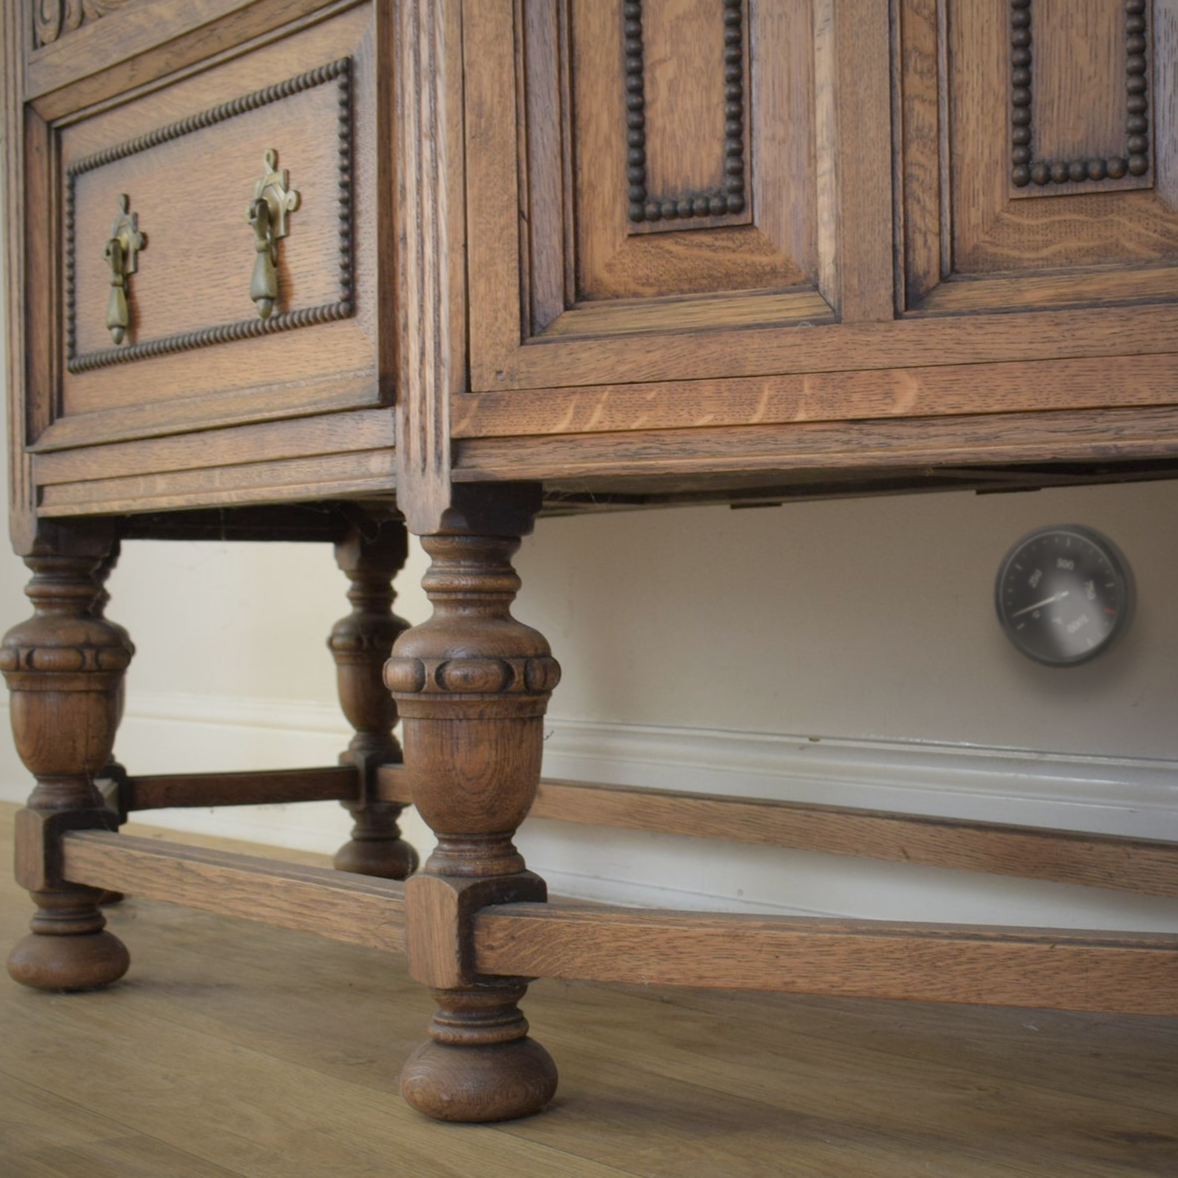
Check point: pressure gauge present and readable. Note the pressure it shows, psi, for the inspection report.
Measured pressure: 50 psi
